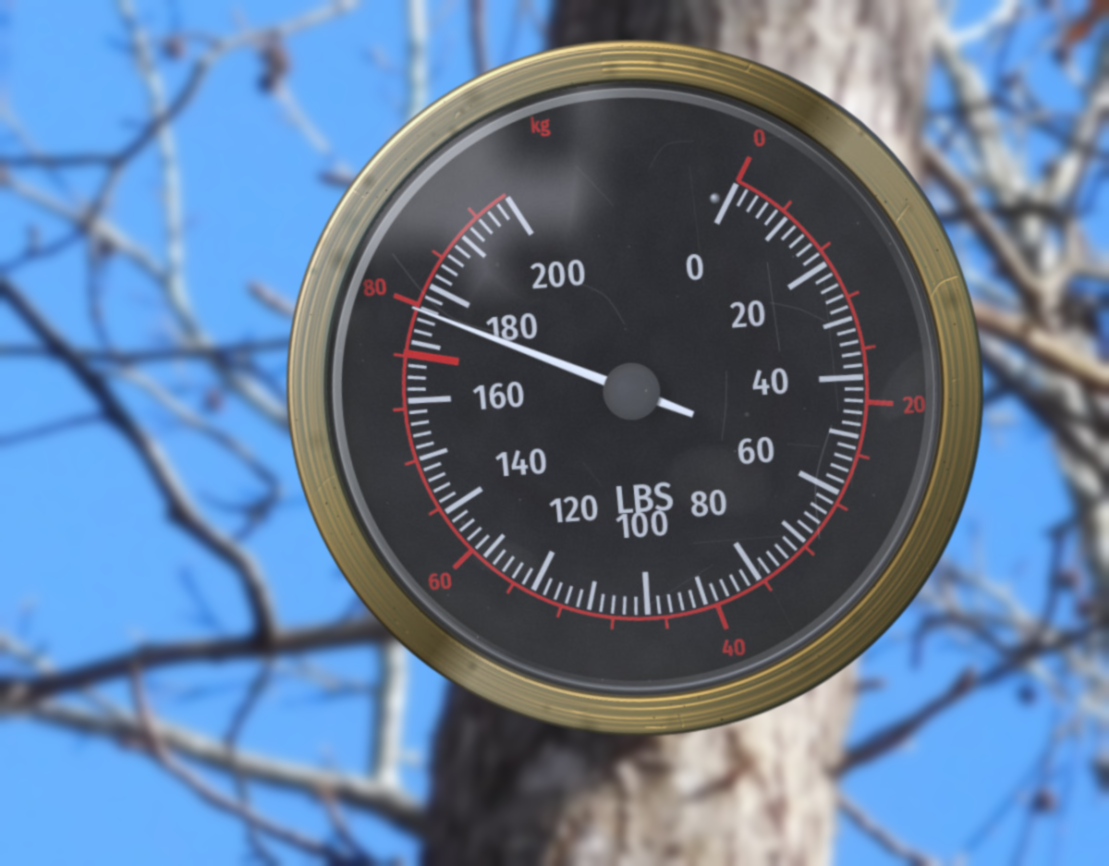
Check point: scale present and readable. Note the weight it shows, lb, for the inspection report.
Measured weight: 176 lb
